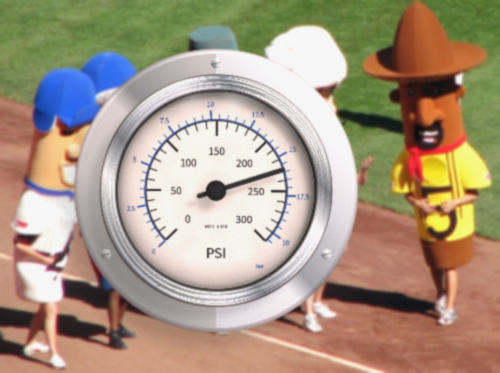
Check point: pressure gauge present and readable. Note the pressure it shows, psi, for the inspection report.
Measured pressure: 230 psi
